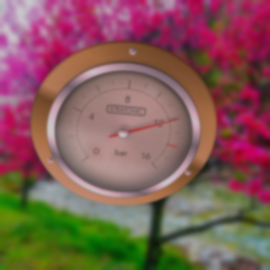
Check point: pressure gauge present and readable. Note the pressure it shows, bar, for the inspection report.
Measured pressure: 12 bar
